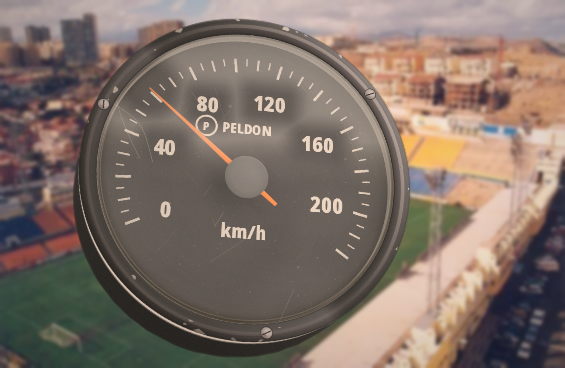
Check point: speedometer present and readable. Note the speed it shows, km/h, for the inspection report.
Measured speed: 60 km/h
